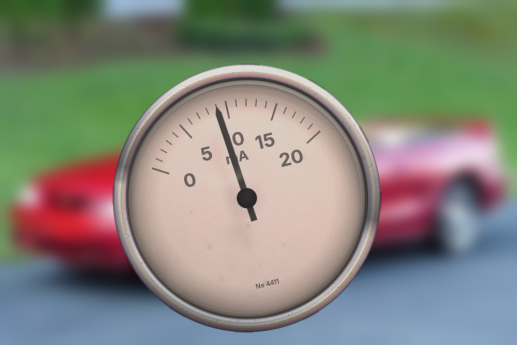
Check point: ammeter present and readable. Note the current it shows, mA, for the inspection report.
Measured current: 9 mA
